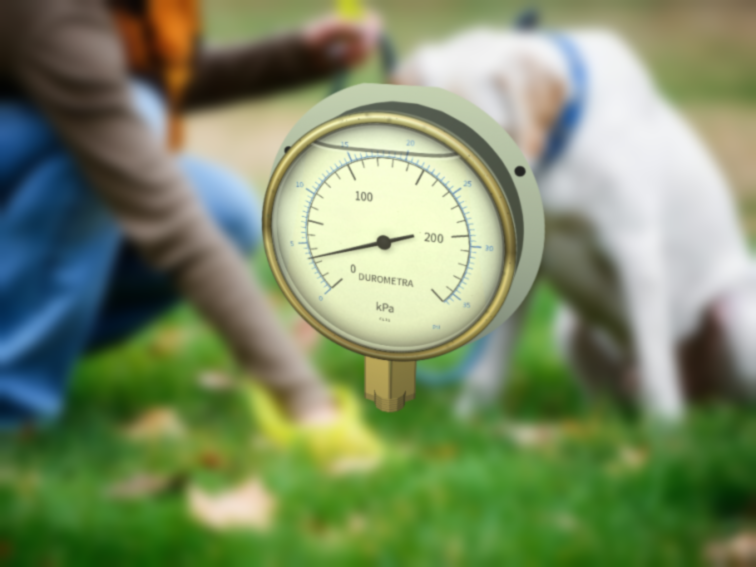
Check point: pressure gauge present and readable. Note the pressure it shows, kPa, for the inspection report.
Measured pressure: 25 kPa
